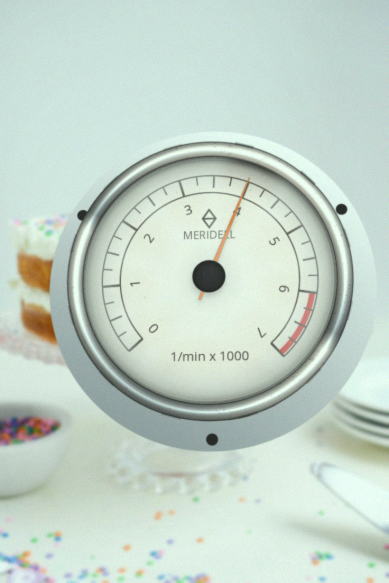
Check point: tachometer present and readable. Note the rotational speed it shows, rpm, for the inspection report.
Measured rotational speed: 4000 rpm
